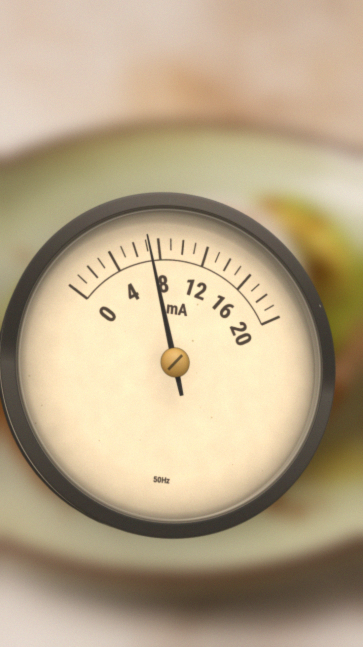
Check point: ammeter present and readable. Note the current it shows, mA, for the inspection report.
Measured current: 7 mA
